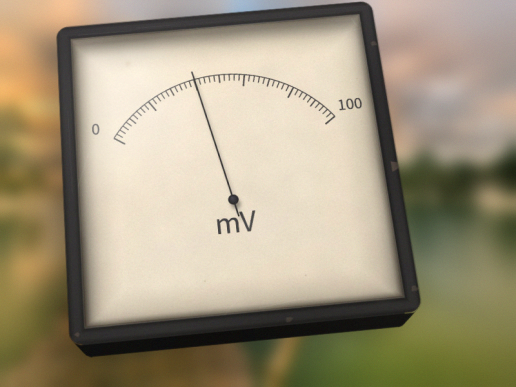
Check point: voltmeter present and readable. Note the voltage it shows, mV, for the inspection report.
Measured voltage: 40 mV
